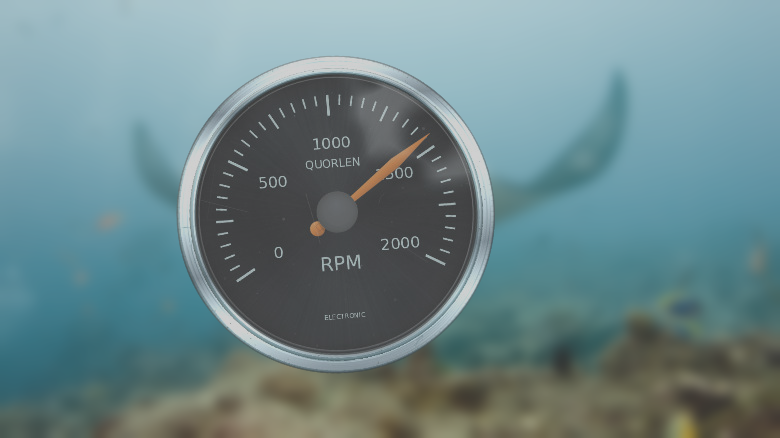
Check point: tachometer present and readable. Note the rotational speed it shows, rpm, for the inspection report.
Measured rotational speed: 1450 rpm
